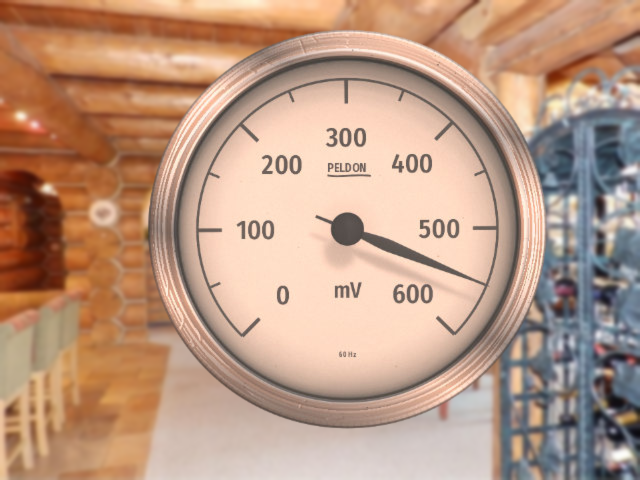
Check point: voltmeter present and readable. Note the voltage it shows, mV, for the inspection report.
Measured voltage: 550 mV
